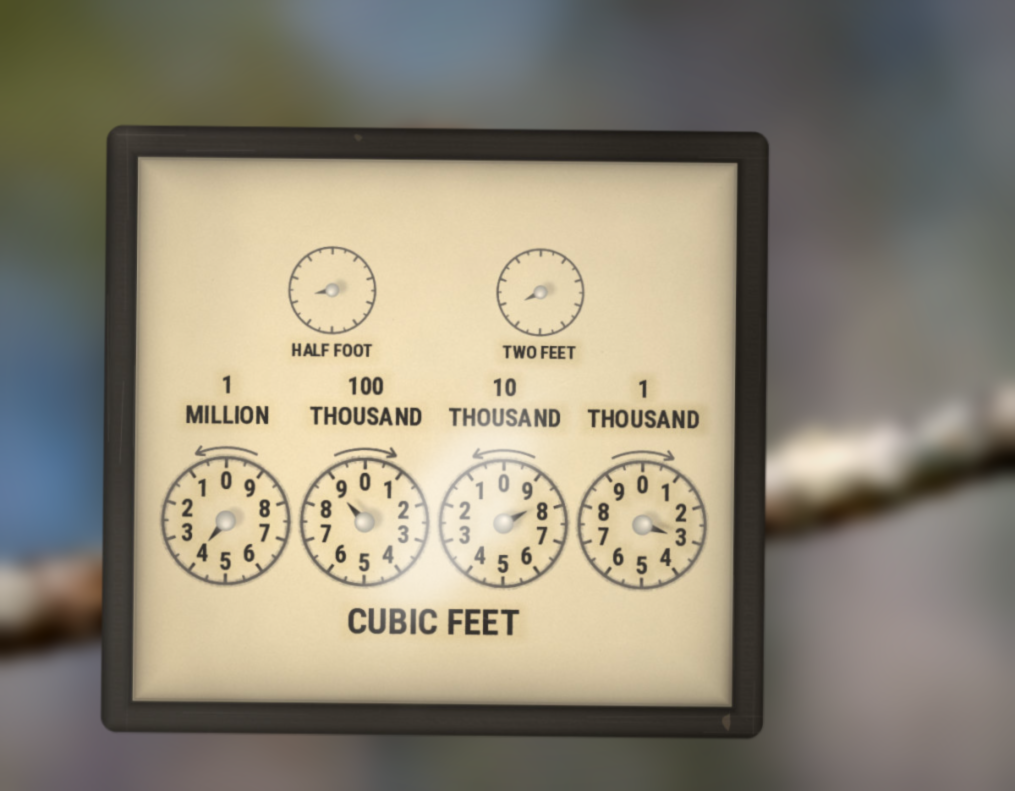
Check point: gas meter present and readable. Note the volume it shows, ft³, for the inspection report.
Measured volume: 388300 ft³
